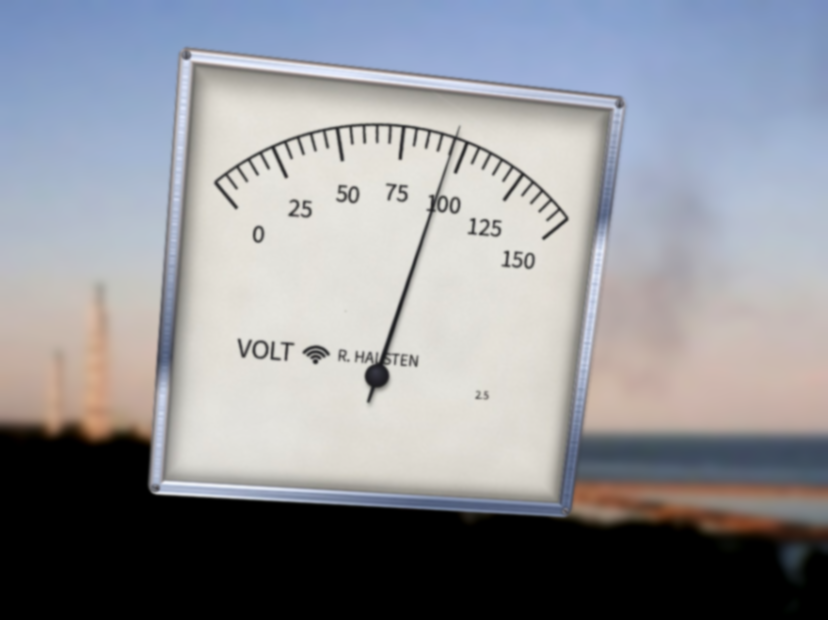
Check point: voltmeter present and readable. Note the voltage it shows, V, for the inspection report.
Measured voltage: 95 V
